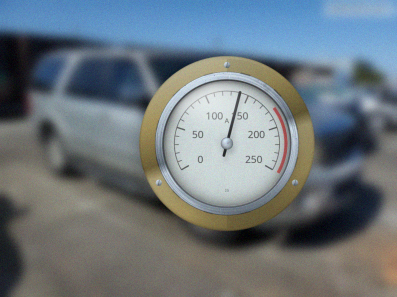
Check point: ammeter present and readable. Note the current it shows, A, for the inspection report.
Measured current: 140 A
